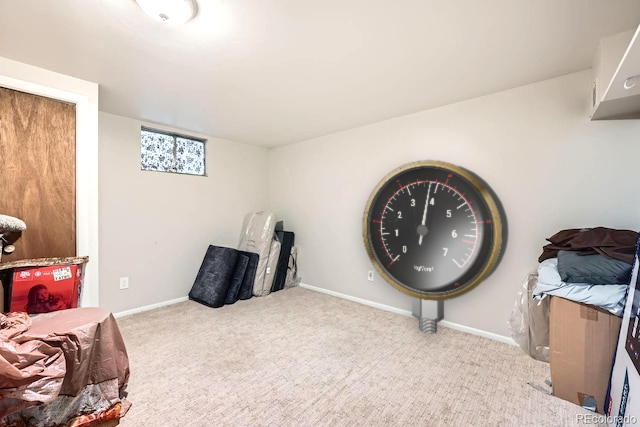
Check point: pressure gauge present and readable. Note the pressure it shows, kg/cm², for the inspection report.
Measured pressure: 3.8 kg/cm²
